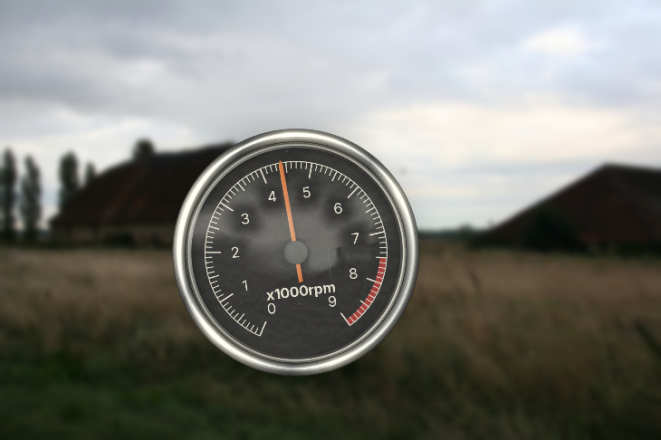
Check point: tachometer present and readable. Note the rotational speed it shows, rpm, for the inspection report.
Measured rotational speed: 4400 rpm
